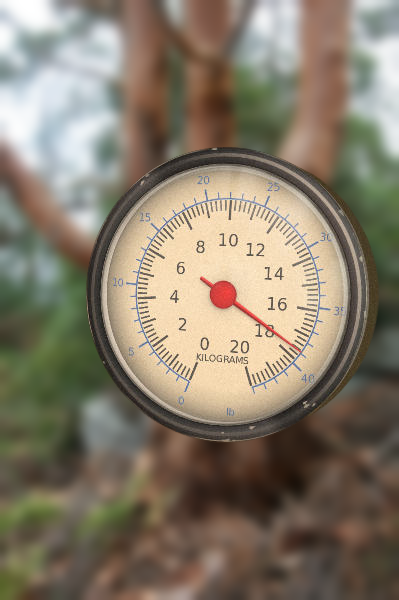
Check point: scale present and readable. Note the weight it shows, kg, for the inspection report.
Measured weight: 17.6 kg
